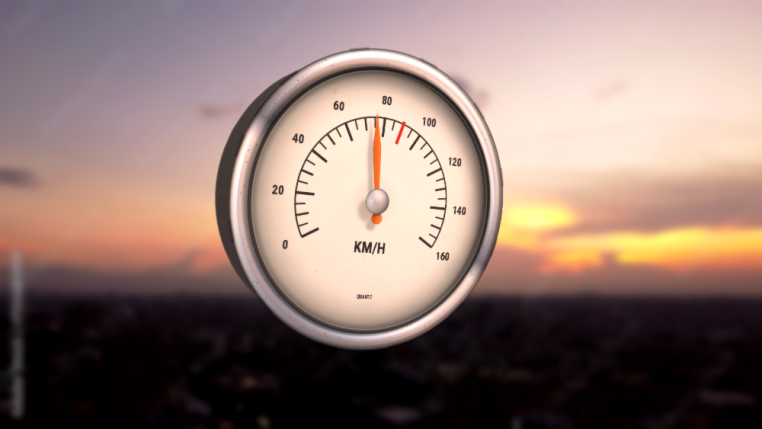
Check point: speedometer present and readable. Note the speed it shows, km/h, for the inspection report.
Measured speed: 75 km/h
